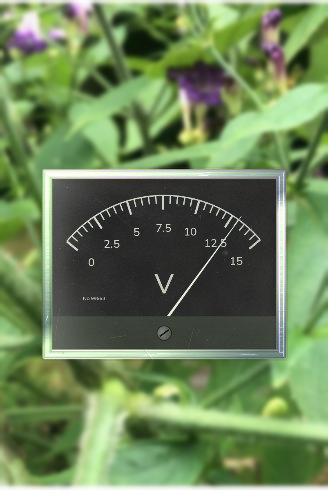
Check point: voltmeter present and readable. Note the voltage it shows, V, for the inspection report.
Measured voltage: 13 V
